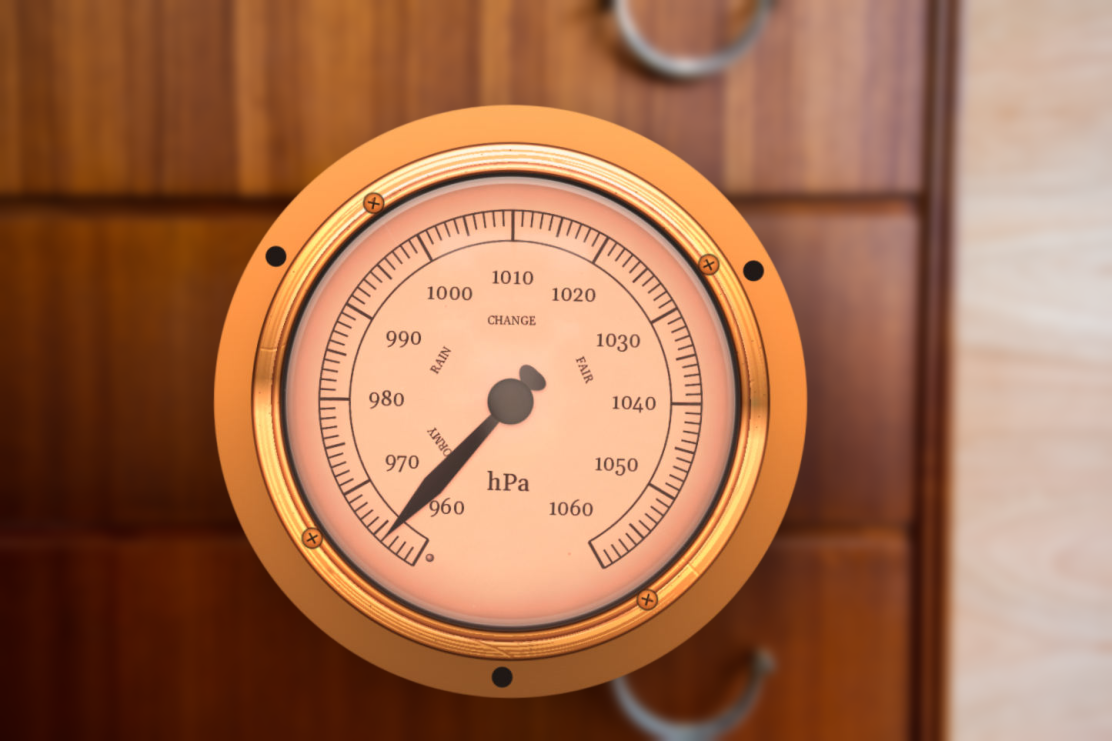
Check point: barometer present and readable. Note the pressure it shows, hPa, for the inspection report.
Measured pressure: 964 hPa
